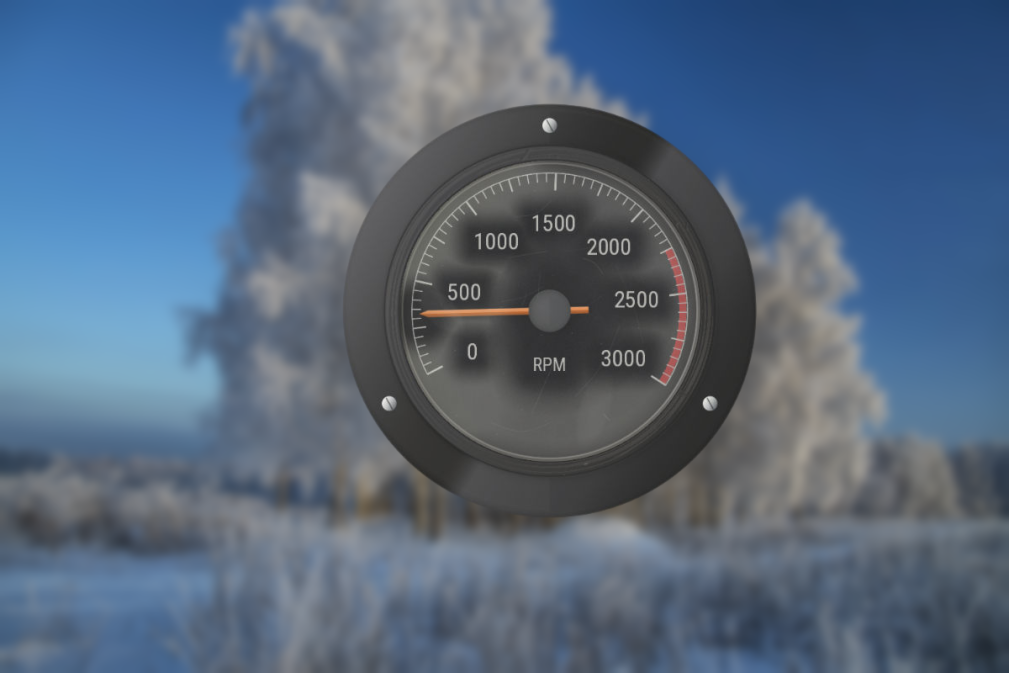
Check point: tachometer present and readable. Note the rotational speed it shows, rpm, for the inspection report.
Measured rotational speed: 325 rpm
